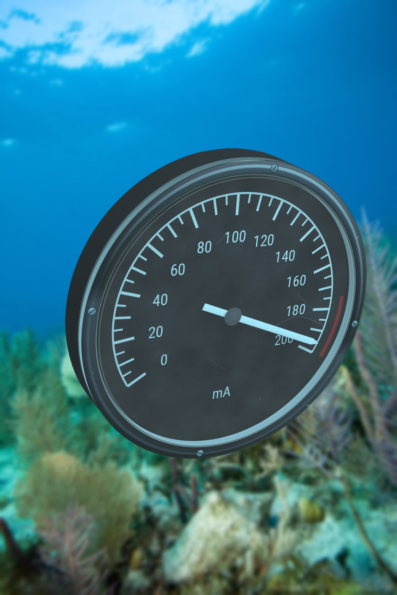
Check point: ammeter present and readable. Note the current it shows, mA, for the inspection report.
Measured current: 195 mA
